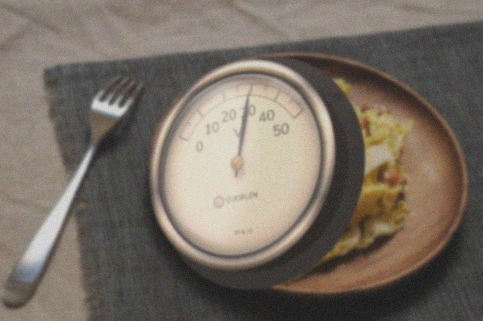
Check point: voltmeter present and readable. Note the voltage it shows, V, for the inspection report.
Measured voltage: 30 V
